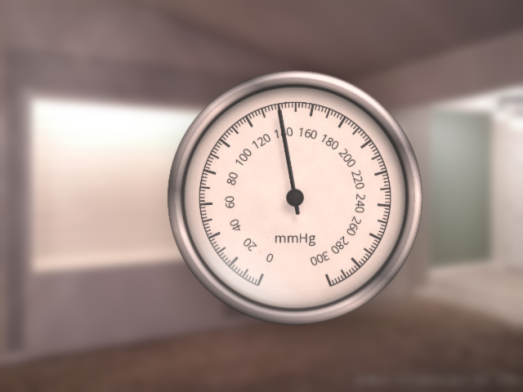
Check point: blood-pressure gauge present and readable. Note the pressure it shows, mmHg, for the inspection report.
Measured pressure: 140 mmHg
